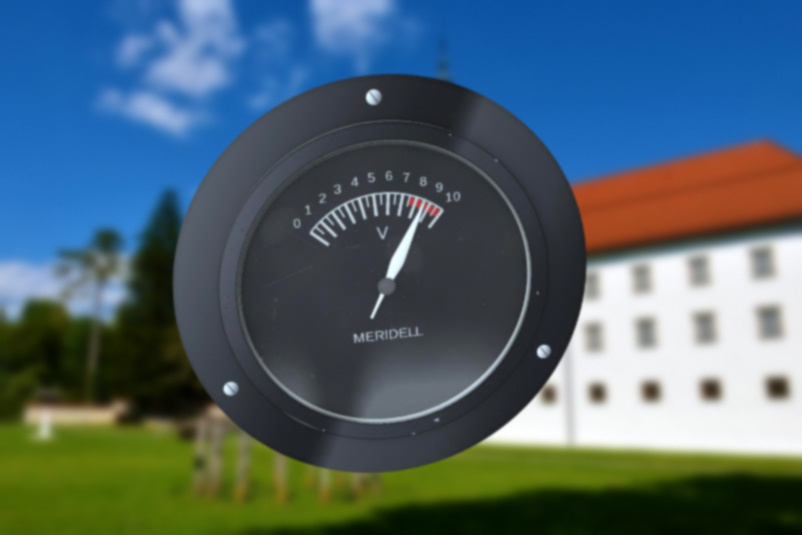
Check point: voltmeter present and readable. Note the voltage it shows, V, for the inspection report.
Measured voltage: 8.5 V
